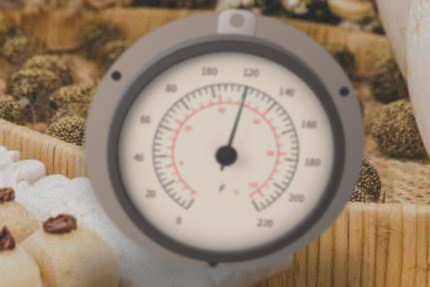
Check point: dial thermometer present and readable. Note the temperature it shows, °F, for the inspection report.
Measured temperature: 120 °F
